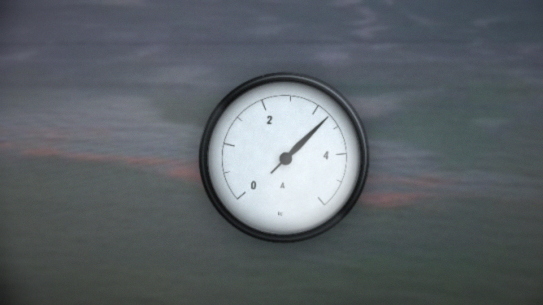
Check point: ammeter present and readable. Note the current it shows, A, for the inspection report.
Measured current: 3.25 A
